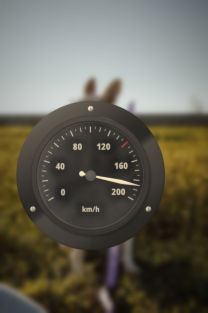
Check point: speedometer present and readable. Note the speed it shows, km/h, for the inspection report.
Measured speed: 185 km/h
